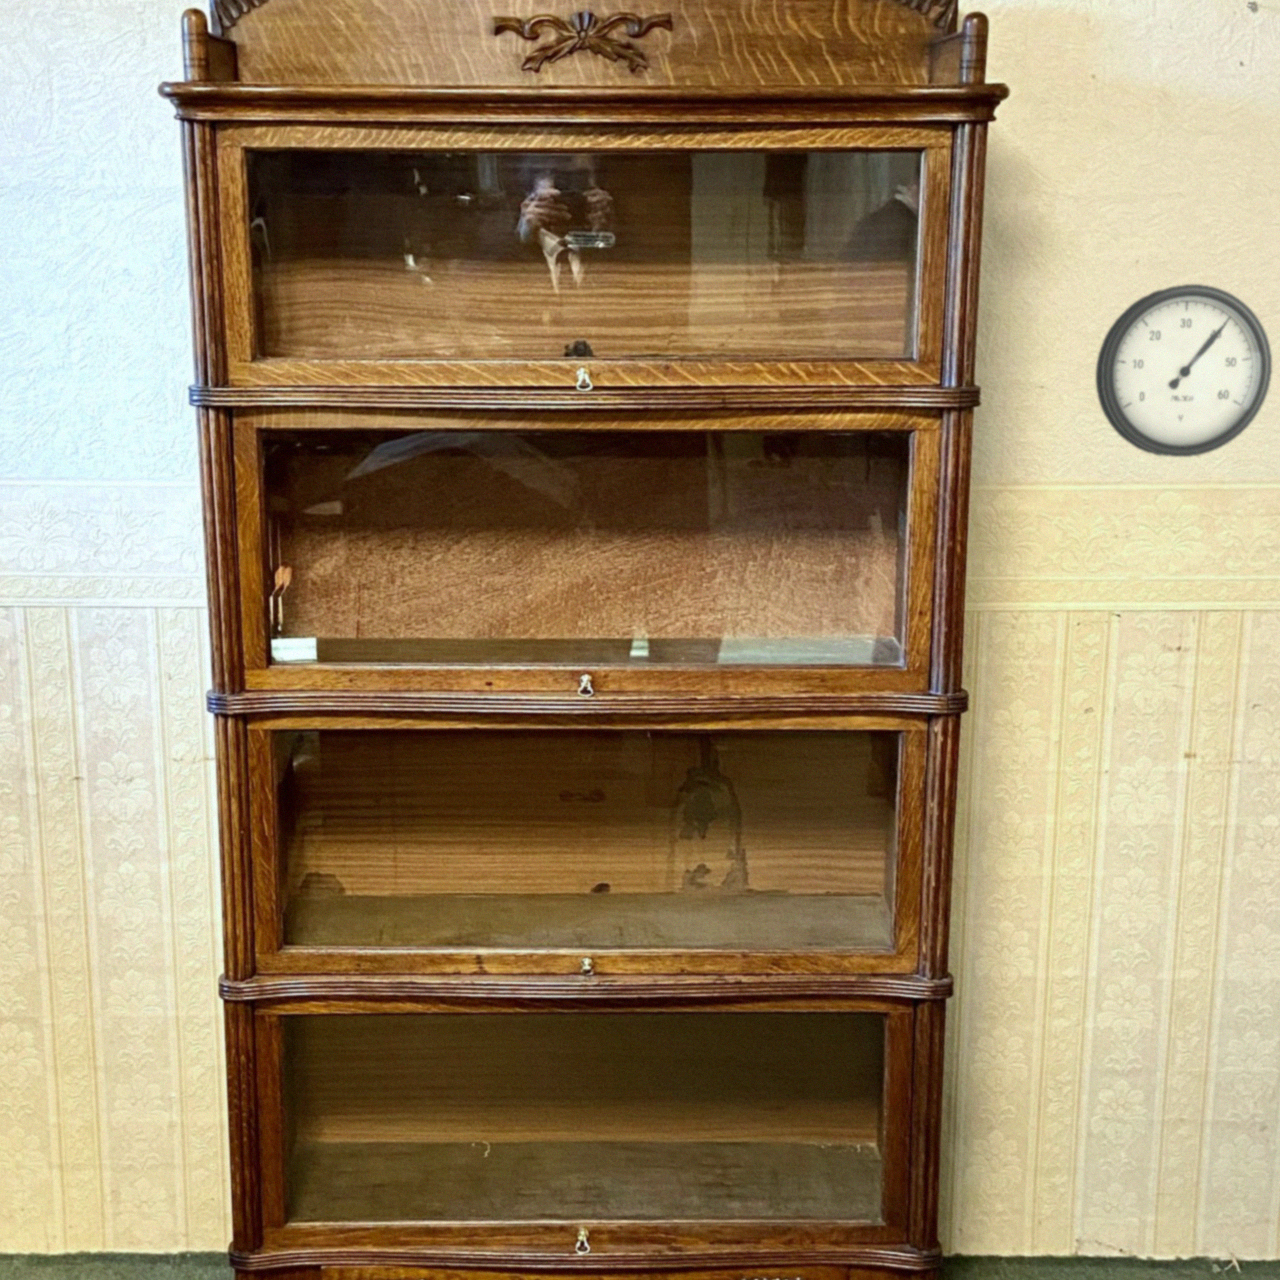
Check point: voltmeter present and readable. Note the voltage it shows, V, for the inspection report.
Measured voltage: 40 V
